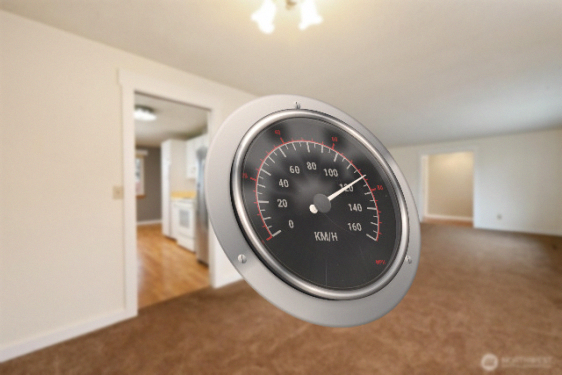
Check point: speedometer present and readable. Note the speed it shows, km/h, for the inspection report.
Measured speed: 120 km/h
